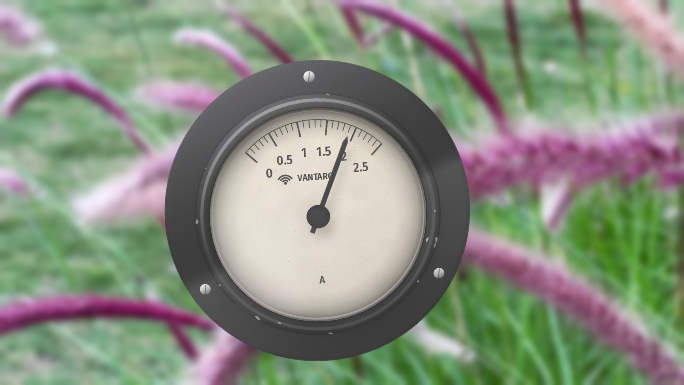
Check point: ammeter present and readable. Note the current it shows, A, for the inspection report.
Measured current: 1.9 A
